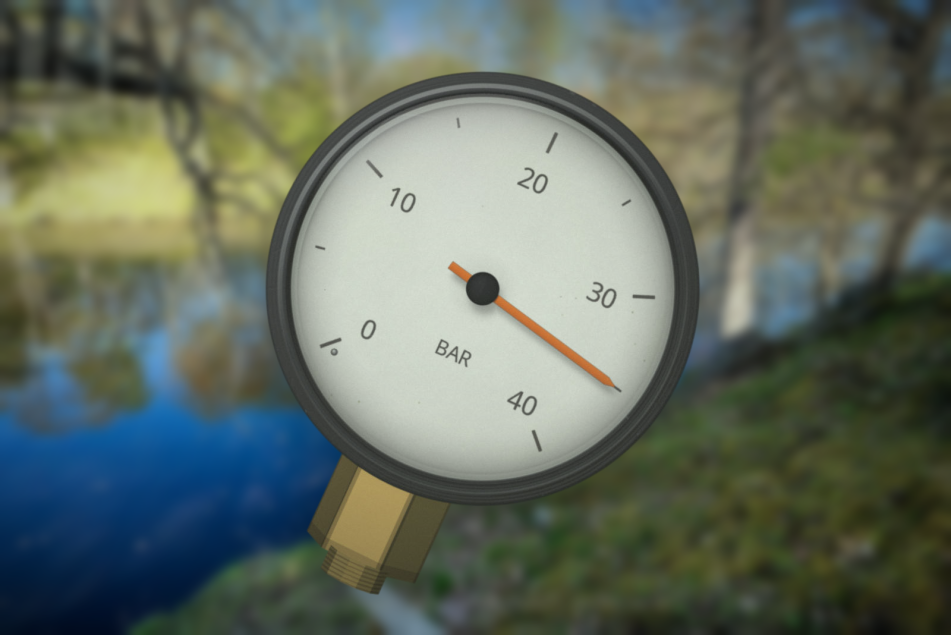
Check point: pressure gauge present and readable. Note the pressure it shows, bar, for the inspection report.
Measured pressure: 35 bar
